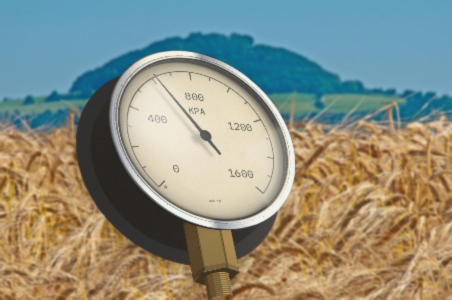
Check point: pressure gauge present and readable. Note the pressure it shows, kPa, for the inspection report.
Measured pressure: 600 kPa
